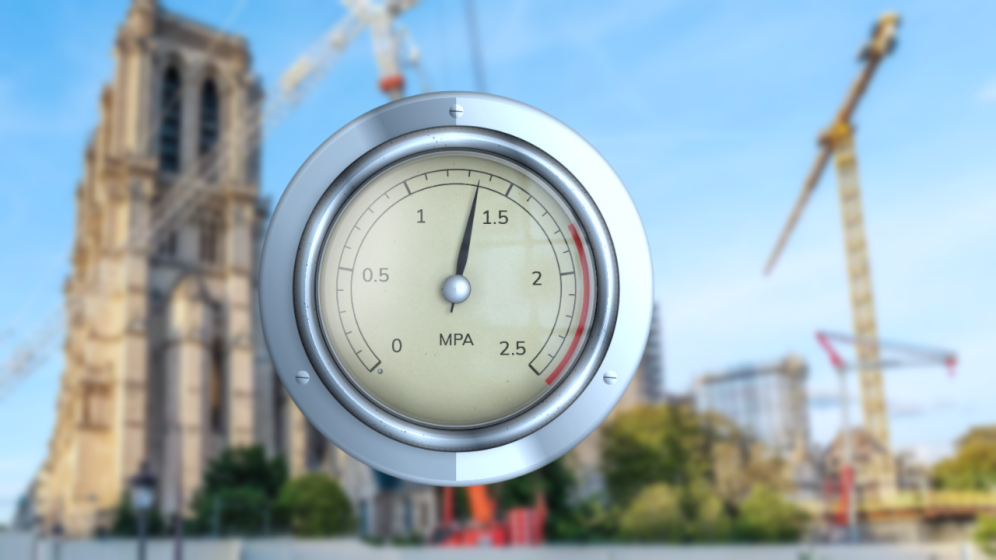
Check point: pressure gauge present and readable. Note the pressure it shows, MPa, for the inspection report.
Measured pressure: 1.35 MPa
